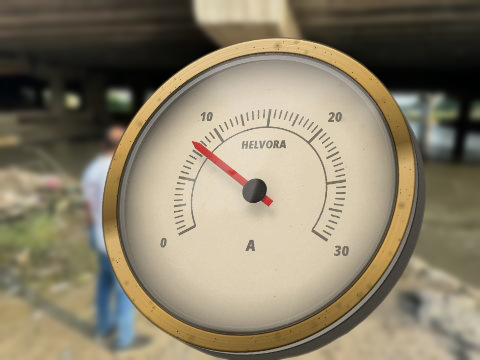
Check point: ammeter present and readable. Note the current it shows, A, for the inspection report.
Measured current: 8 A
